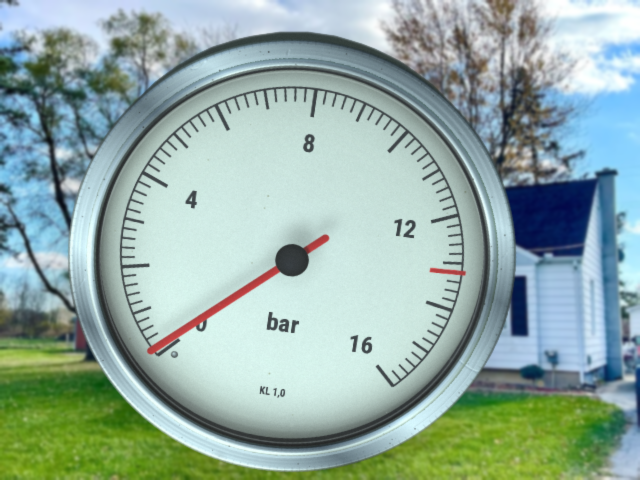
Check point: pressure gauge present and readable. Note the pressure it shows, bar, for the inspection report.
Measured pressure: 0.2 bar
